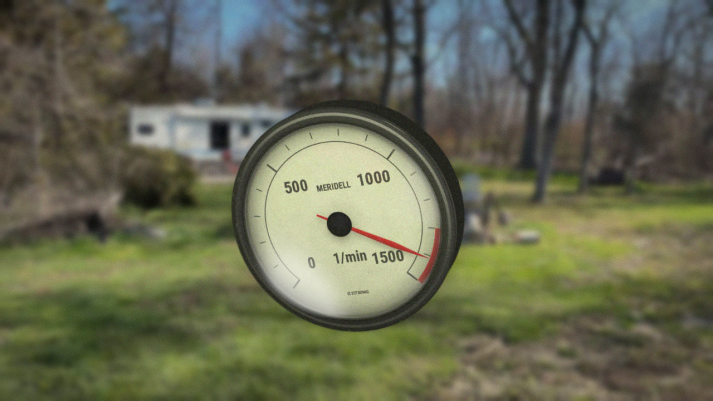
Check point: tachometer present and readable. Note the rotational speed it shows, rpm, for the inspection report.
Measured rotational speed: 1400 rpm
